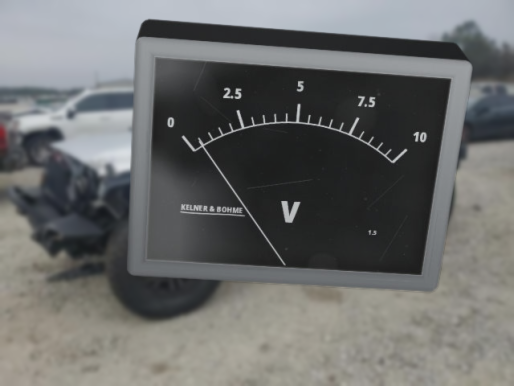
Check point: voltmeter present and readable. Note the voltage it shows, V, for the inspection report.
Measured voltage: 0.5 V
